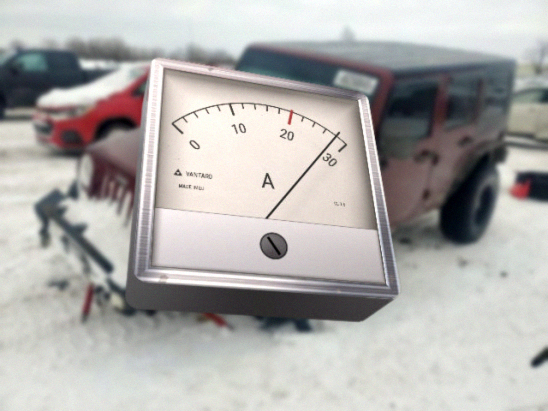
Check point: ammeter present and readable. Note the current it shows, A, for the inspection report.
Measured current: 28 A
